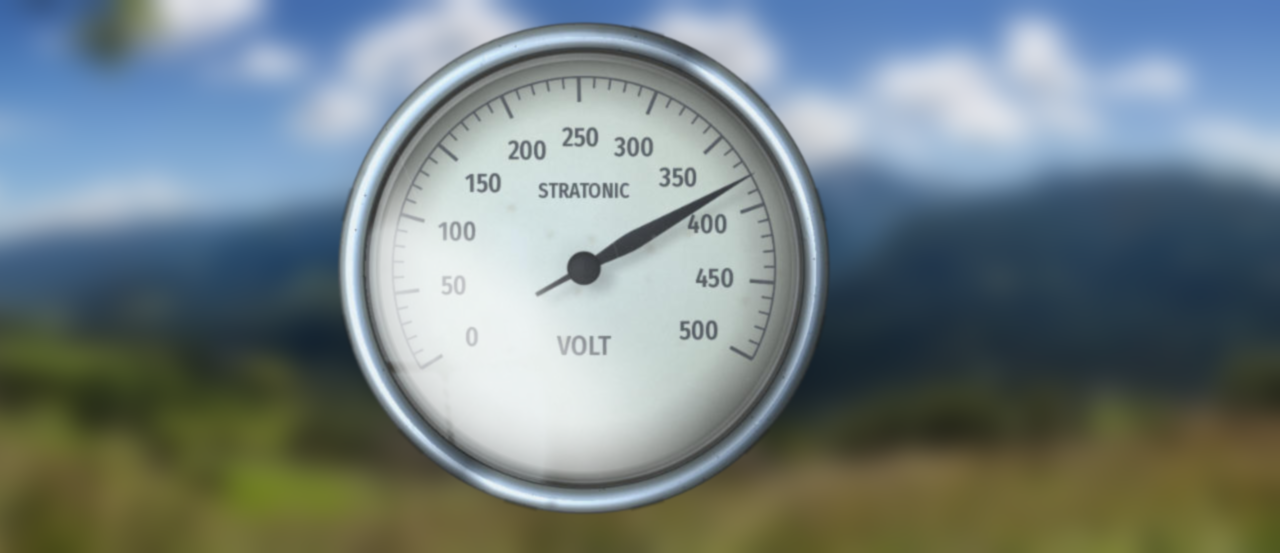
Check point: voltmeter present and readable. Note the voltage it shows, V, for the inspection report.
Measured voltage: 380 V
